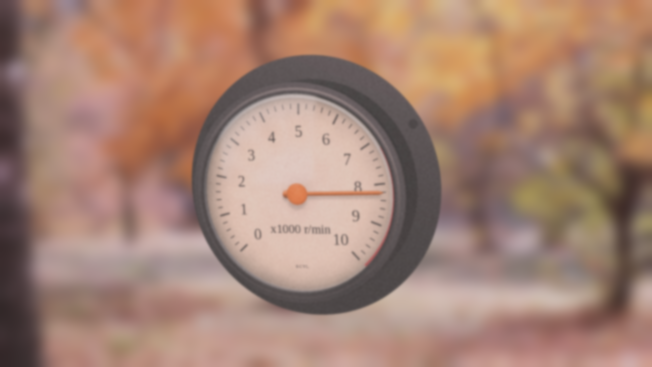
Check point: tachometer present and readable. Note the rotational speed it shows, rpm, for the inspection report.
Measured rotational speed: 8200 rpm
